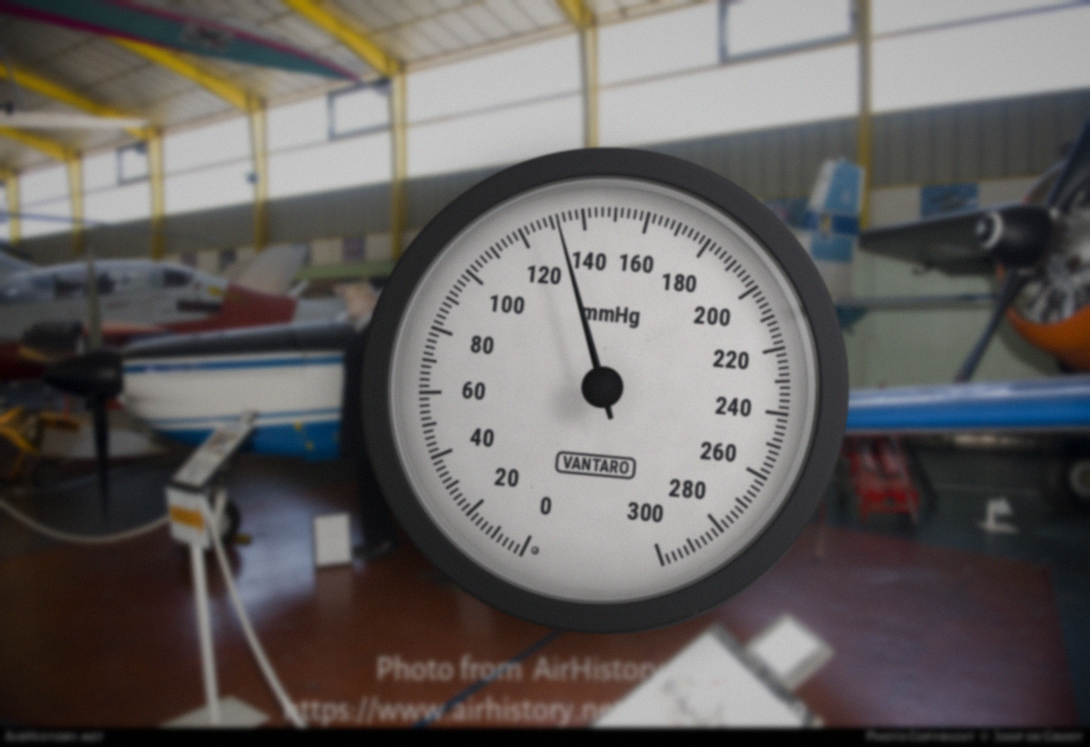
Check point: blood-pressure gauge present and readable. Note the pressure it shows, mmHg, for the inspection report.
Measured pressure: 132 mmHg
